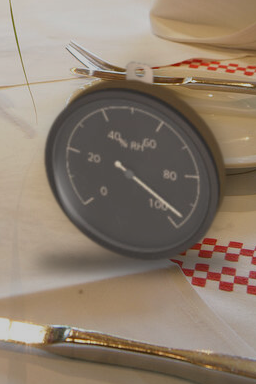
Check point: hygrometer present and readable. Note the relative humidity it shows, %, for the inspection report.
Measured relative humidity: 95 %
